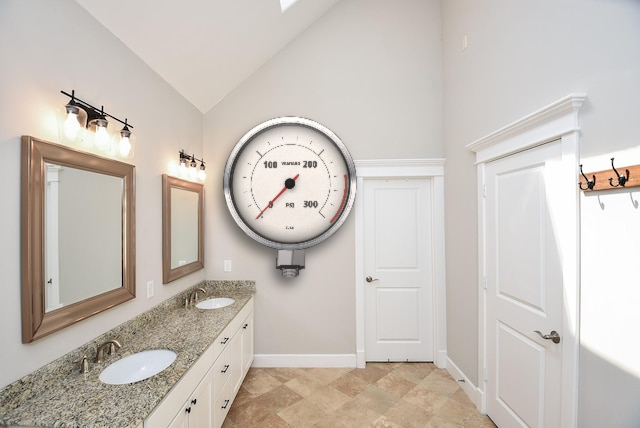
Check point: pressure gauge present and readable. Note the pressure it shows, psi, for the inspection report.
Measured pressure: 0 psi
